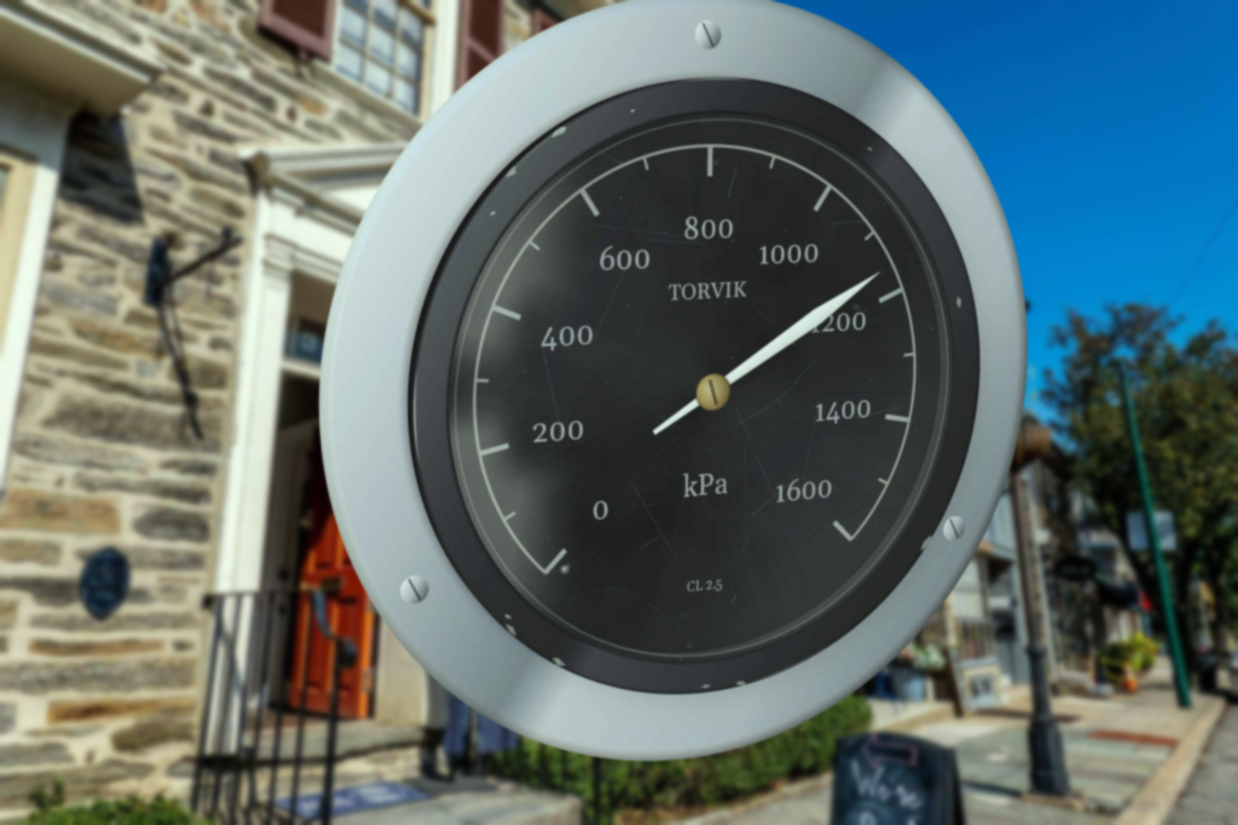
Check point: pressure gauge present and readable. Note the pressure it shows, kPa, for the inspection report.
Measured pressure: 1150 kPa
